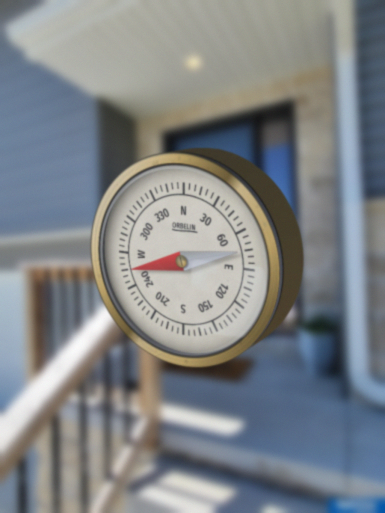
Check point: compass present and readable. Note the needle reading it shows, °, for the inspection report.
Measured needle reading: 255 °
